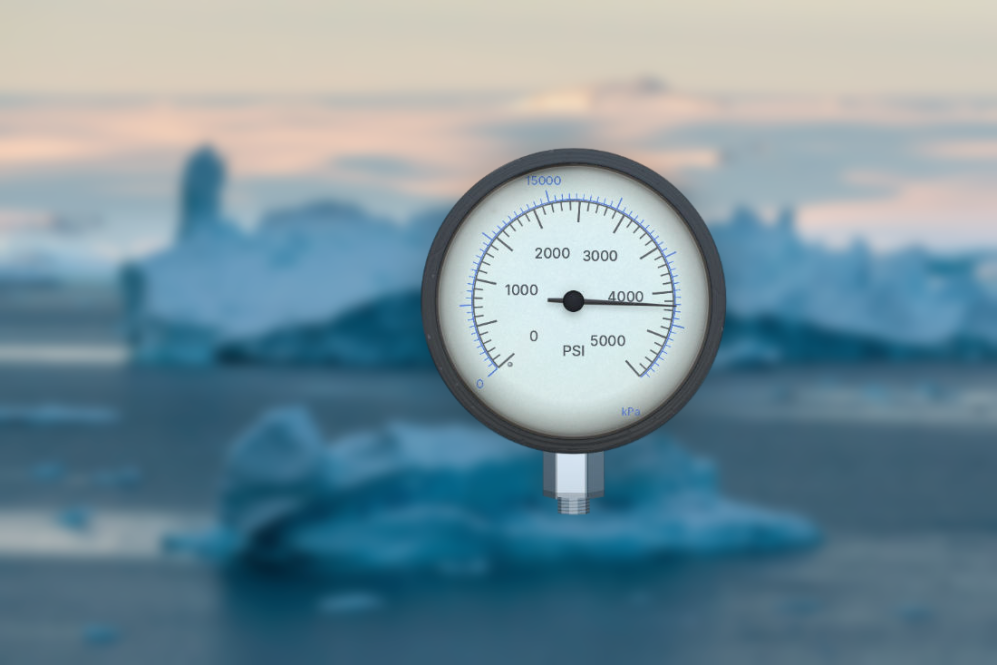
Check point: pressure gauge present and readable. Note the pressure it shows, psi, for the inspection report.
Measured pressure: 4150 psi
